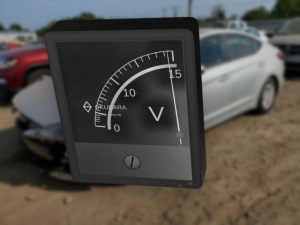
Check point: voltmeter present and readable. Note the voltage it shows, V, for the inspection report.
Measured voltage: 14.75 V
